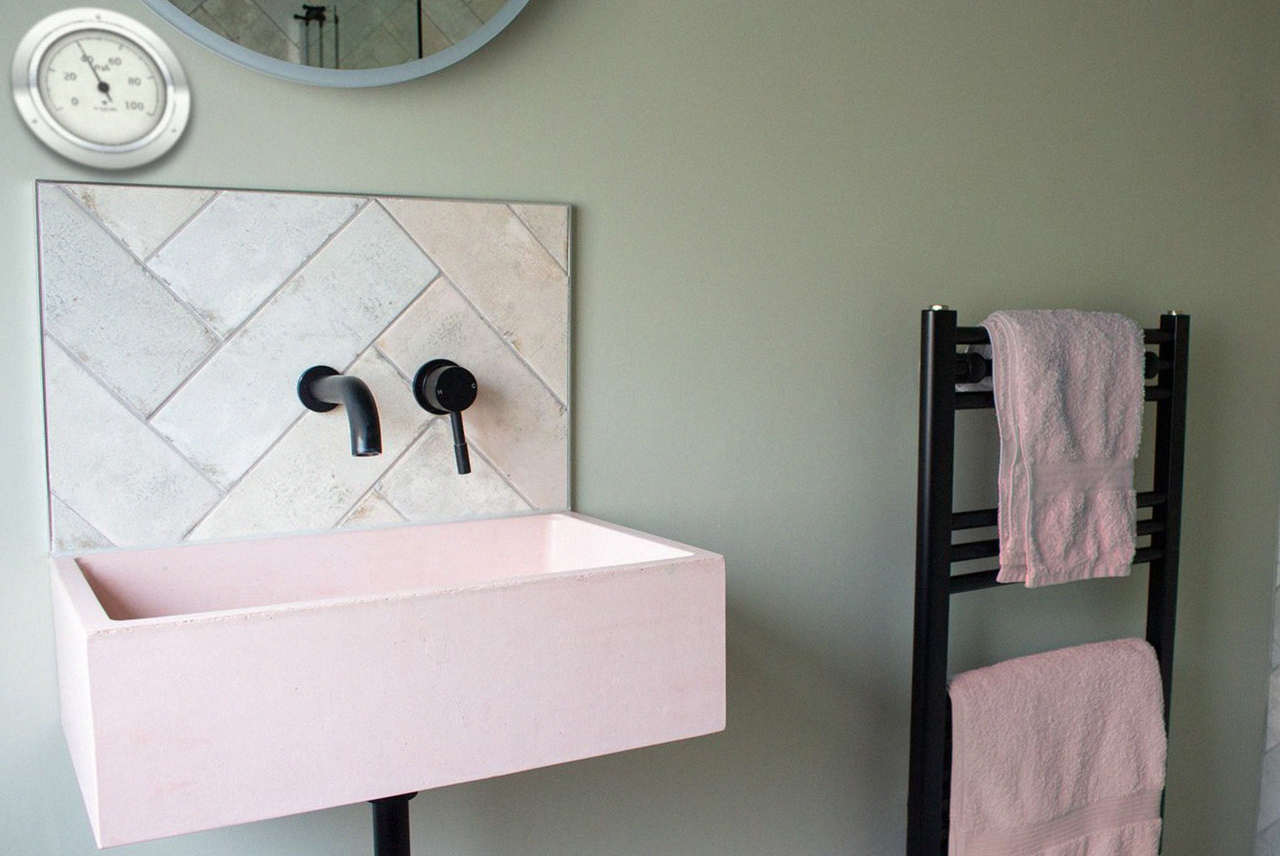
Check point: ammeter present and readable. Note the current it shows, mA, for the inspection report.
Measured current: 40 mA
